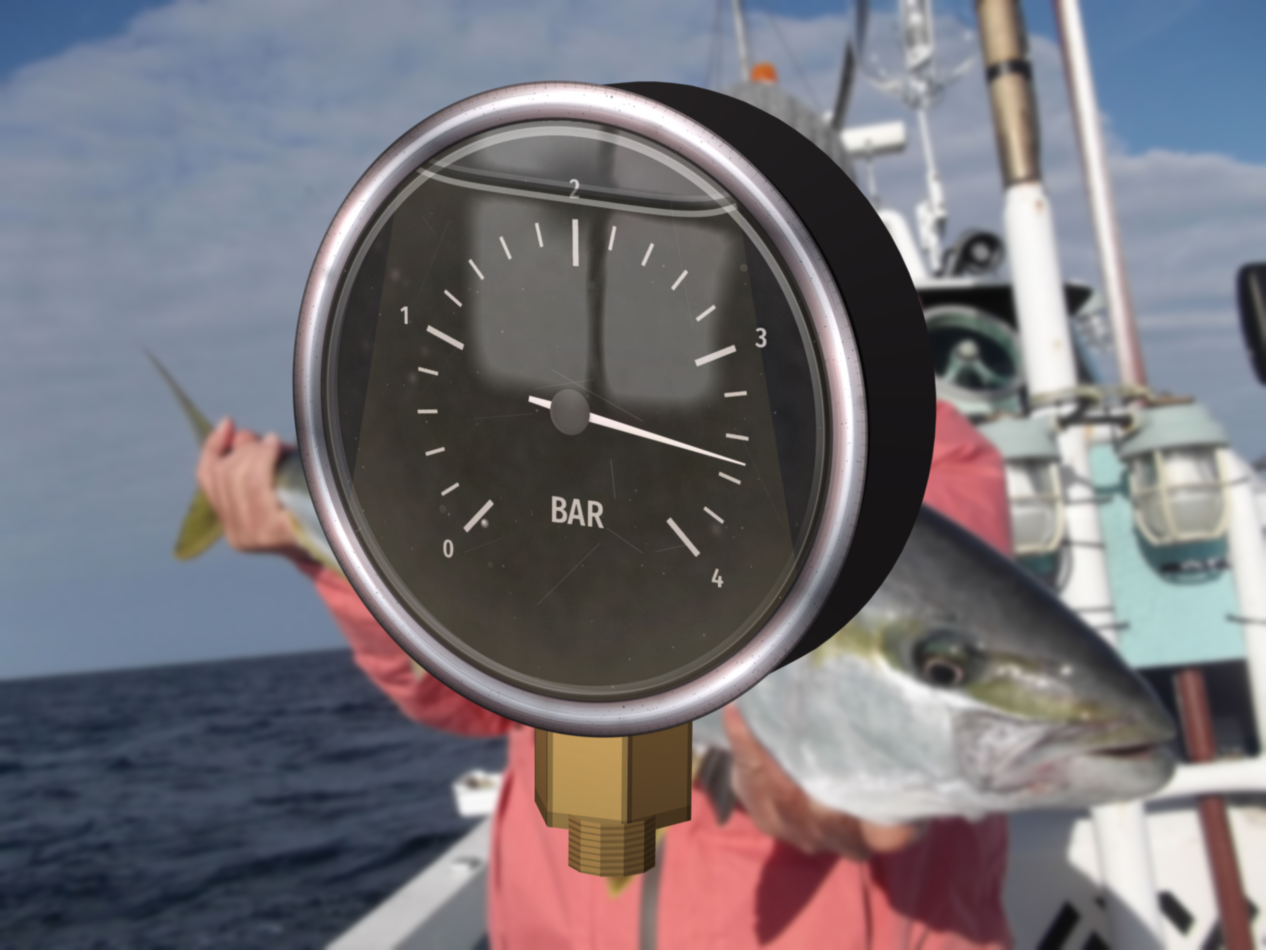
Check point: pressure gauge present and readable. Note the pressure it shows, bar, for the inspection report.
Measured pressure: 3.5 bar
